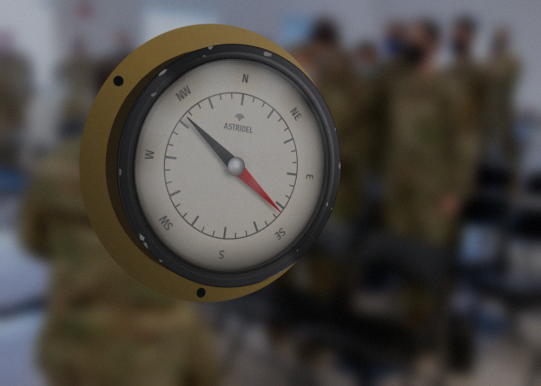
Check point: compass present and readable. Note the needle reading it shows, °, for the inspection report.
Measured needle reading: 125 °
